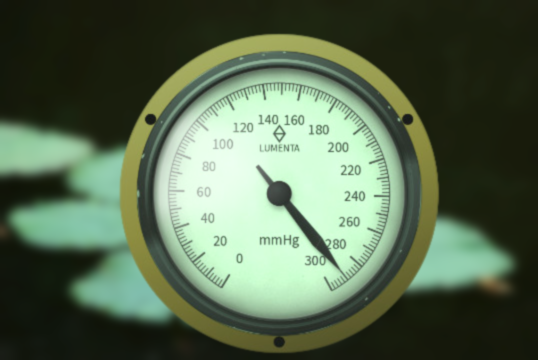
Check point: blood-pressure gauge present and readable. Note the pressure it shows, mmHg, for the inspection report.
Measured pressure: 290 mmHg
